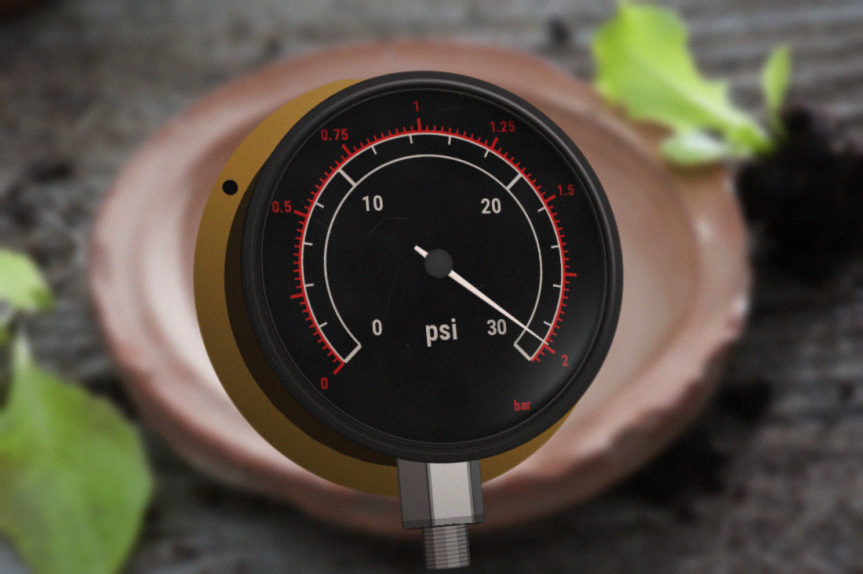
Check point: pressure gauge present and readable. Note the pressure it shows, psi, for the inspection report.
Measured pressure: 29 psi
